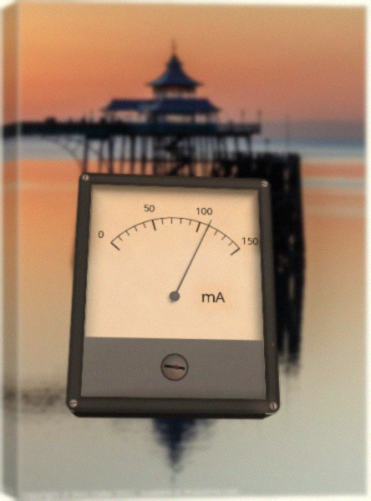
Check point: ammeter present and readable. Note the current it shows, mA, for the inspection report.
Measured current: 110 mA
